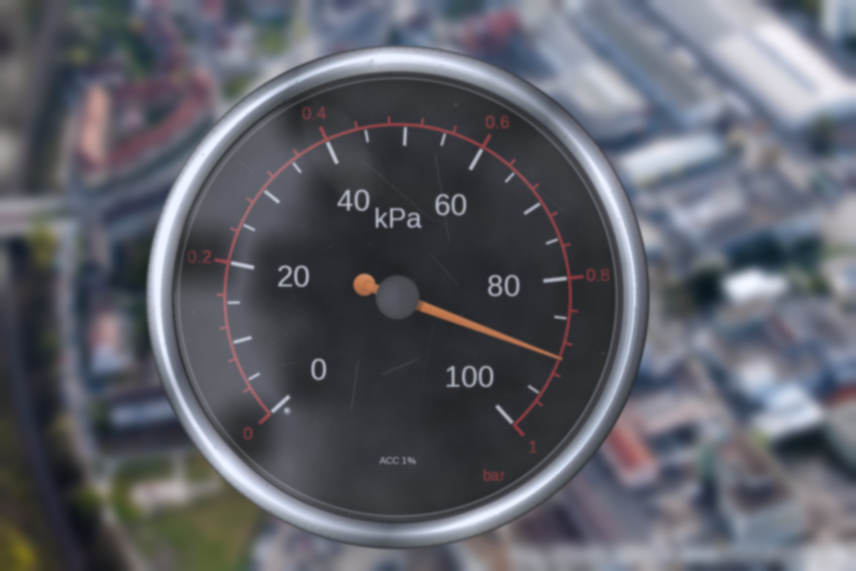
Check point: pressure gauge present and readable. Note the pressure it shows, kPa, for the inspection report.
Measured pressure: 90 kPa
